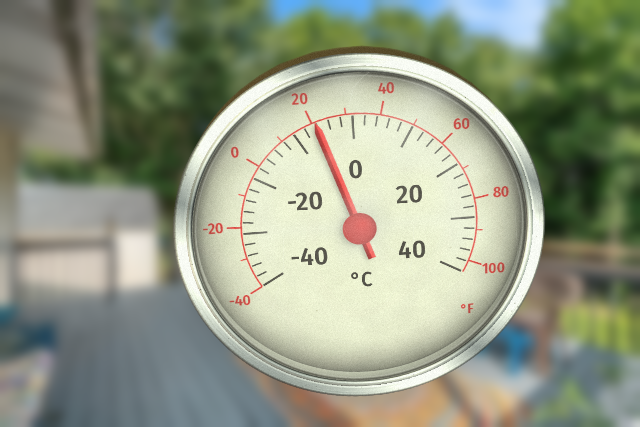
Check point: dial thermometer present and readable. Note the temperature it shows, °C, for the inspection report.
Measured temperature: -6 °C
